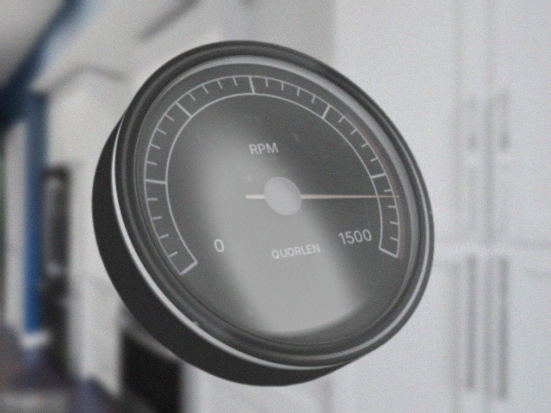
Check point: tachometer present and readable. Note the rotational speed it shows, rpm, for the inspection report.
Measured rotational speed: 1325 rpm
